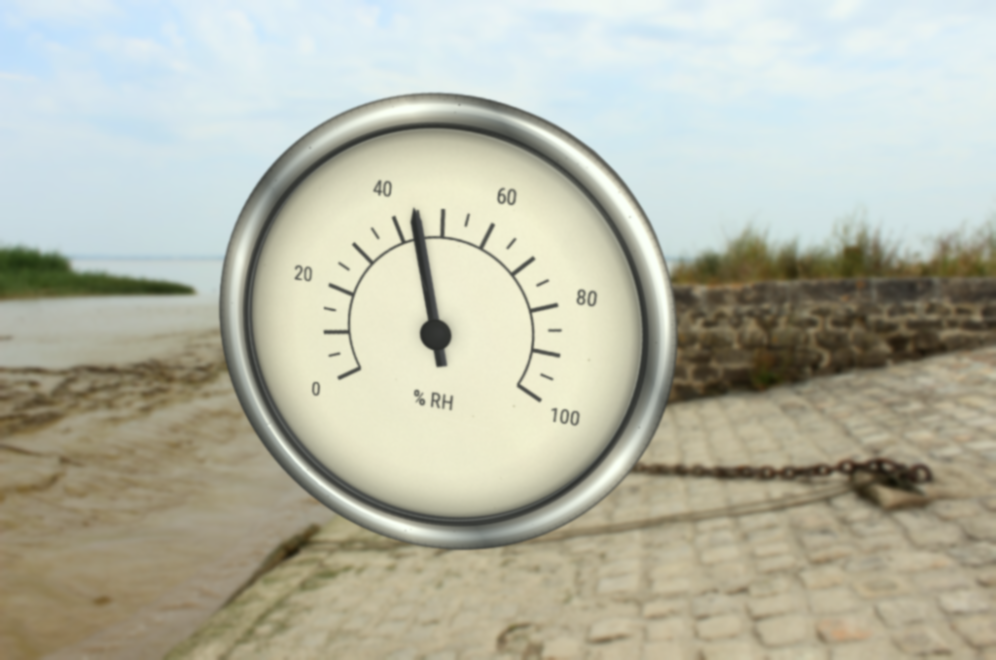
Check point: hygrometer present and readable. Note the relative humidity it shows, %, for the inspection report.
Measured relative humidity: 45 %
